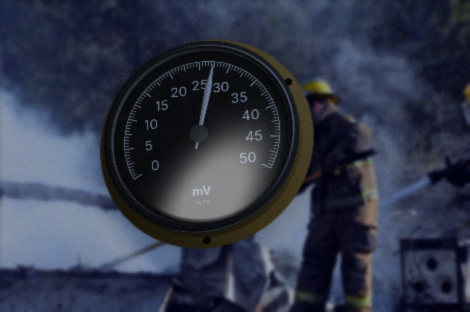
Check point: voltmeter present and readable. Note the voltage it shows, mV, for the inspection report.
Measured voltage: 27.5 mV
